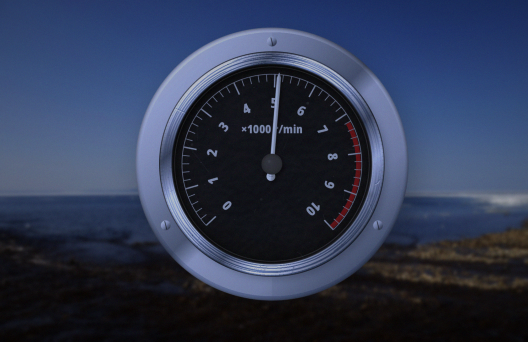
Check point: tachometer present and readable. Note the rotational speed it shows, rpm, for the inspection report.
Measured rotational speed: 5100 rpm
